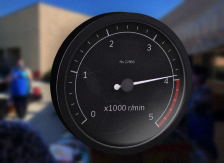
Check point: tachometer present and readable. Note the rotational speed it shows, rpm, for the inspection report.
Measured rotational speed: 3900 rpm
